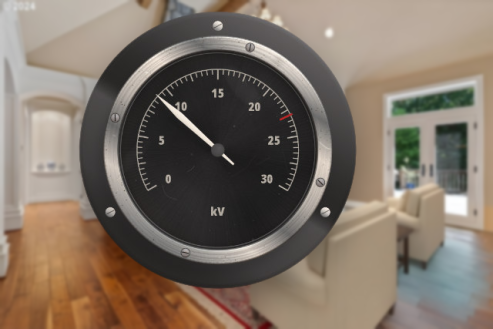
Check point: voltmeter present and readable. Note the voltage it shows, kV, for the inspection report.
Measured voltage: 9 kV
